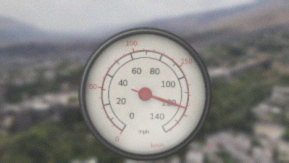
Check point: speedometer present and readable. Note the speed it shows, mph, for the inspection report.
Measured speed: 120 mph
